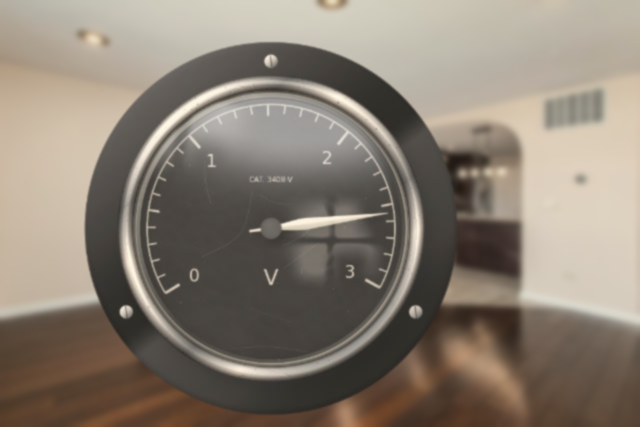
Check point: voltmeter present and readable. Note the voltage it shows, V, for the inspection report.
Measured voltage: 2.55 V
